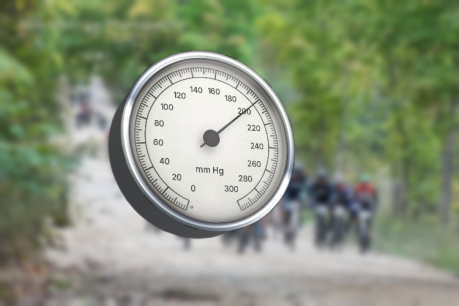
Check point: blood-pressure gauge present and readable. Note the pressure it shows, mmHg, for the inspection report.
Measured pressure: 200 mmHg
